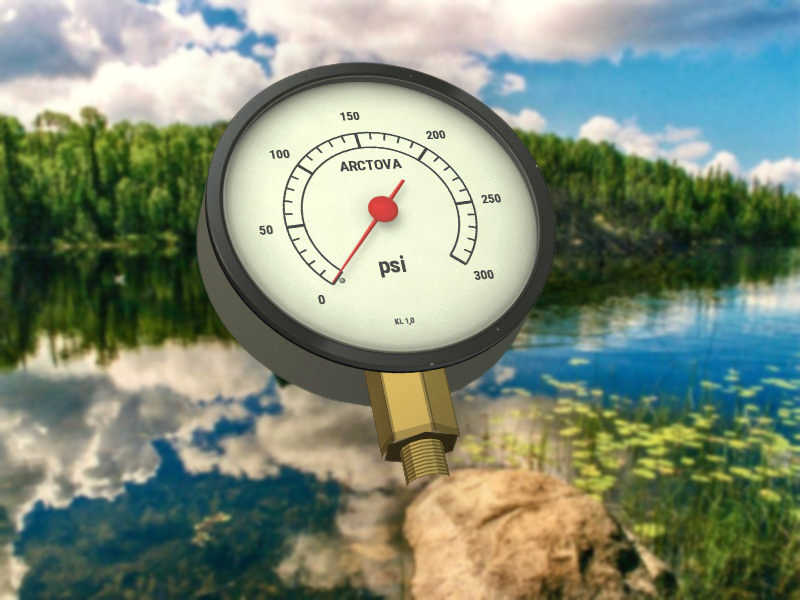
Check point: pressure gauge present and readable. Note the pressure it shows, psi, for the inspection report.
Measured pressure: 0 psi
